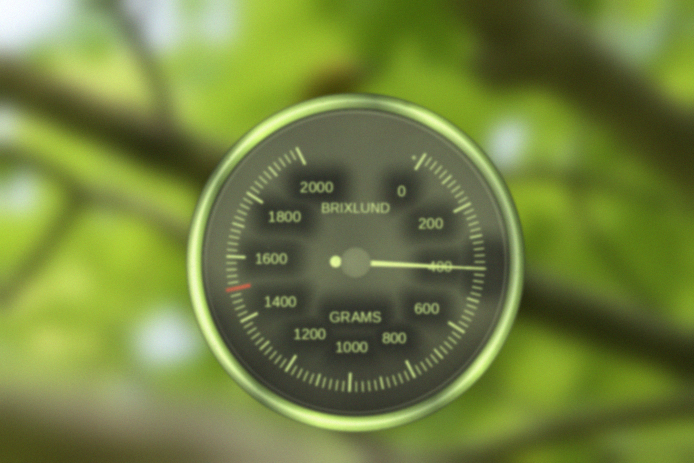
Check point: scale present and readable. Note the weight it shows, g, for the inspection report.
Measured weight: 400 g
